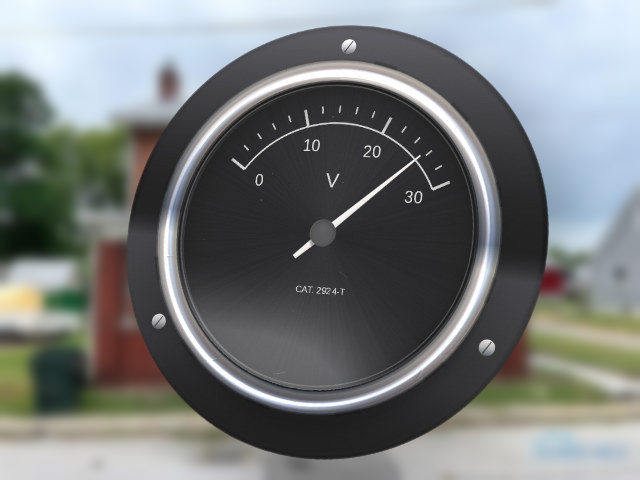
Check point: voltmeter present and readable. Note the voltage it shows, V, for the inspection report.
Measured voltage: 26 V
